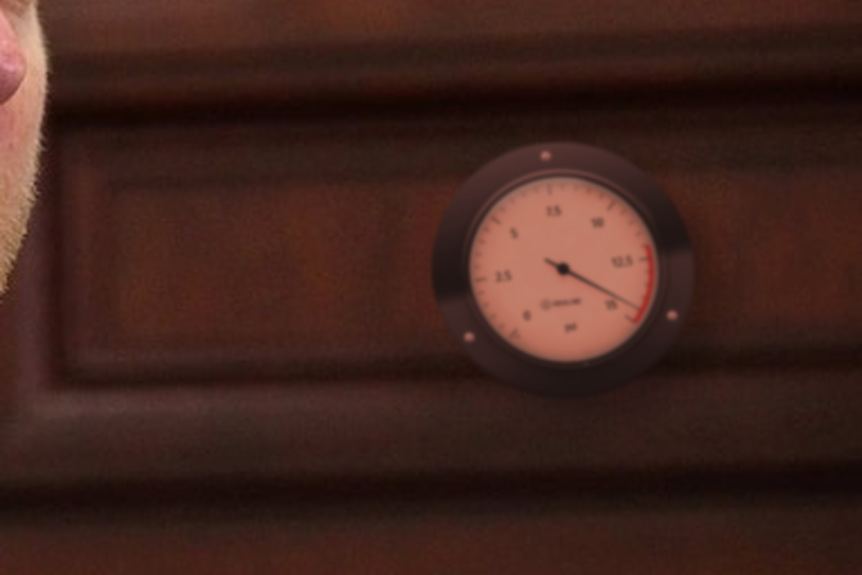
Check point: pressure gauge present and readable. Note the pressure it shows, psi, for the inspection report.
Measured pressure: 14.5 psi
